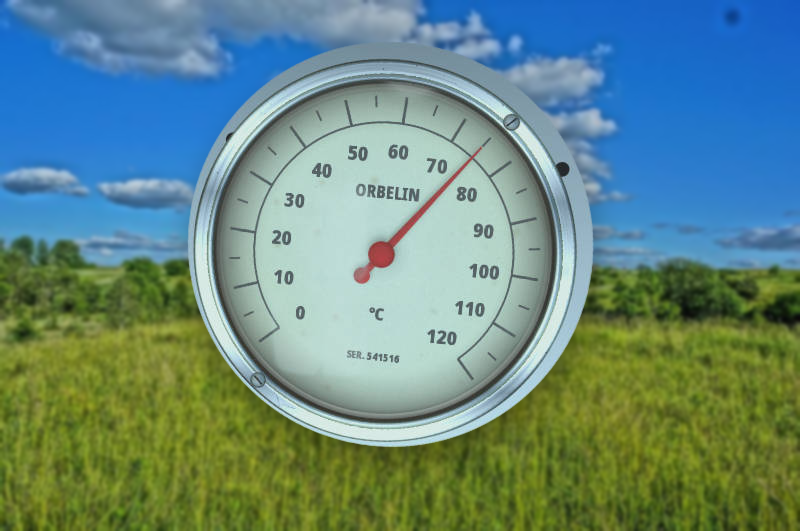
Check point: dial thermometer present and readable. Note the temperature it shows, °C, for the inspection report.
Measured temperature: 75 °C
